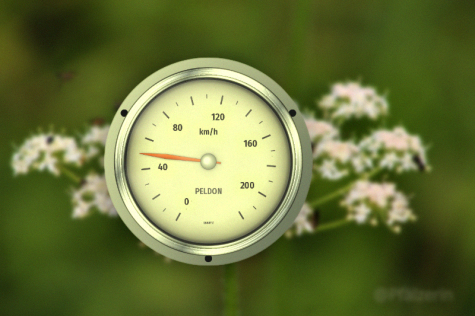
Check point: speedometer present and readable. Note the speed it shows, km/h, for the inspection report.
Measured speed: 50 km/h
